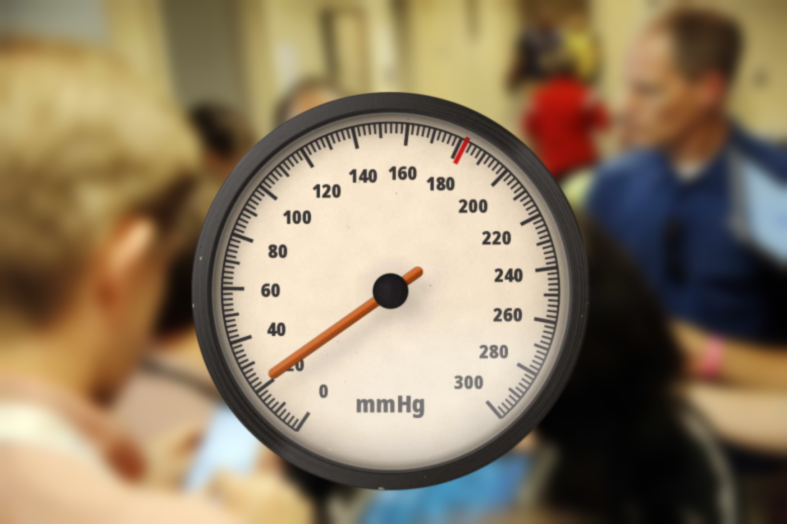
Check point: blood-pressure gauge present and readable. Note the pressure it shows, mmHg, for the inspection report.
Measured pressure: 22 mmHg
